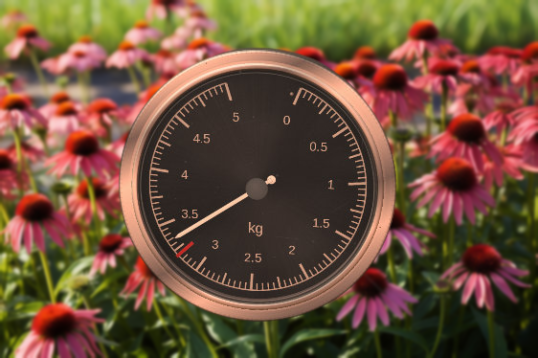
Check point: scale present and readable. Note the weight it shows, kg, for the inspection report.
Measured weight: 3.35 kg
